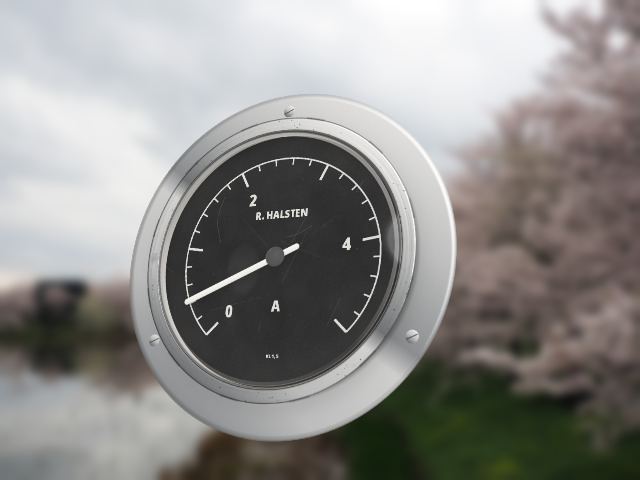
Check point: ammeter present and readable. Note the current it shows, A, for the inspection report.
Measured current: 0.4 A
